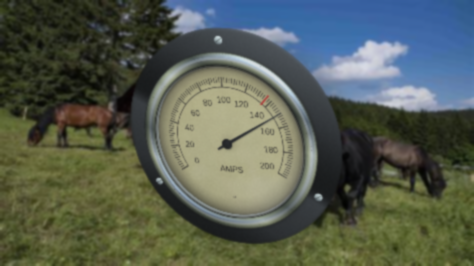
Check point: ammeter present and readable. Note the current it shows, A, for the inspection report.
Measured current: 150 A
